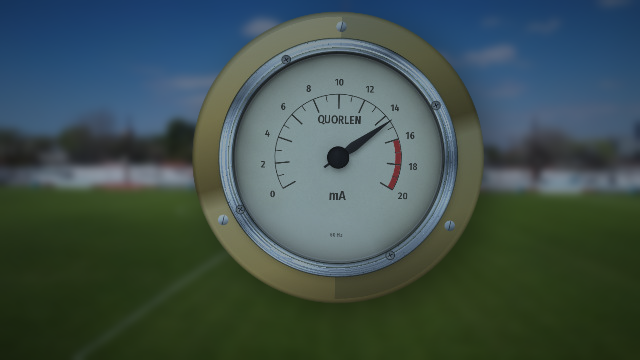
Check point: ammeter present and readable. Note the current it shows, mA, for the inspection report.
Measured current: 14.5 mA
